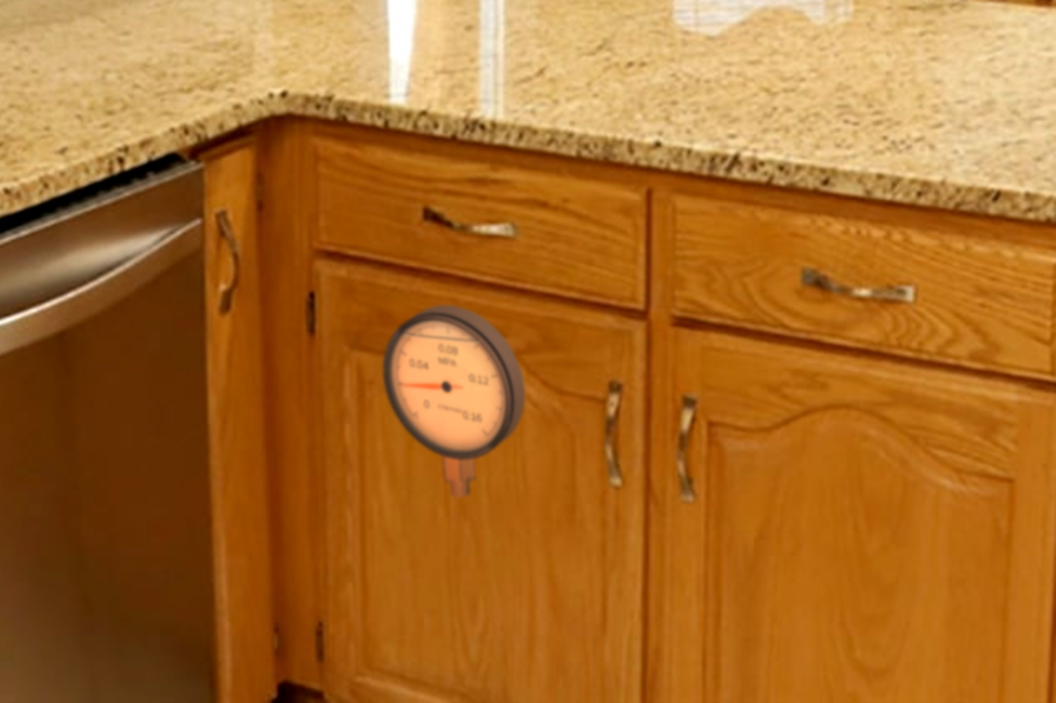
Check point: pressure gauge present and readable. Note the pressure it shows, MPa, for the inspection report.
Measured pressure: 0.02 MPa
